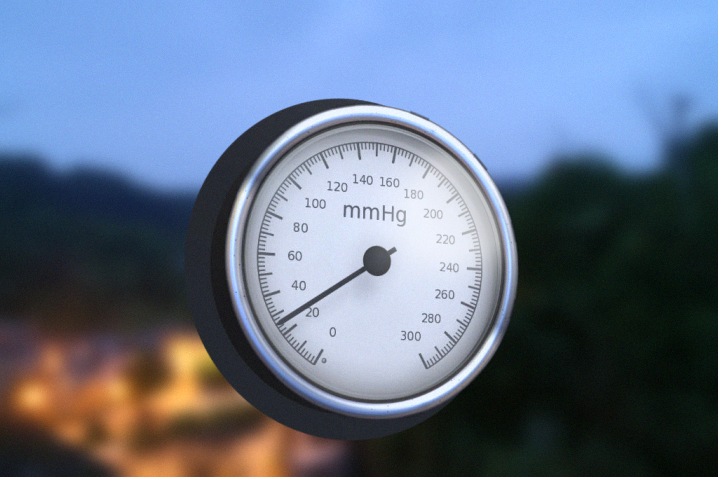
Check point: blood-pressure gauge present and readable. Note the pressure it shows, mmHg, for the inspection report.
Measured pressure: 26 mmHg
